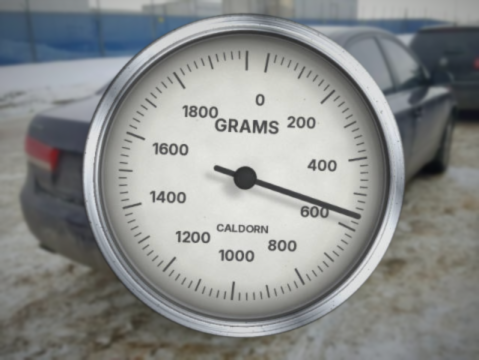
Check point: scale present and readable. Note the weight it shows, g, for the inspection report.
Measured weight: 560 g
